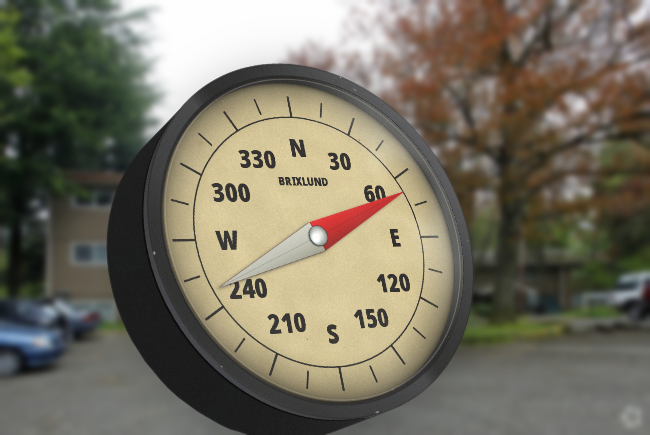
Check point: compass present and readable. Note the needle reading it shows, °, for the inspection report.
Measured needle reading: 67.5 °
